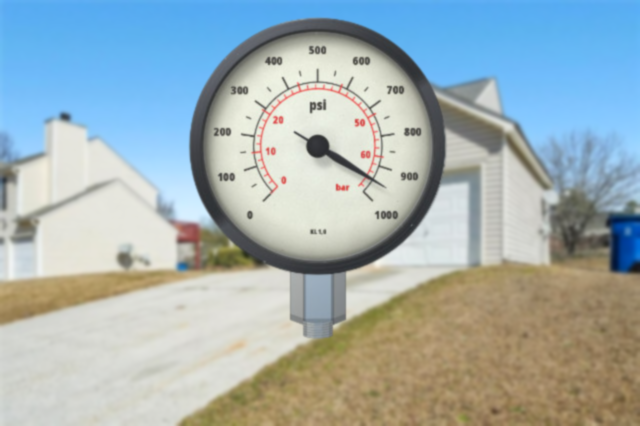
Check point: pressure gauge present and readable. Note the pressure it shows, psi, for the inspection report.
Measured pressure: 950 psi
